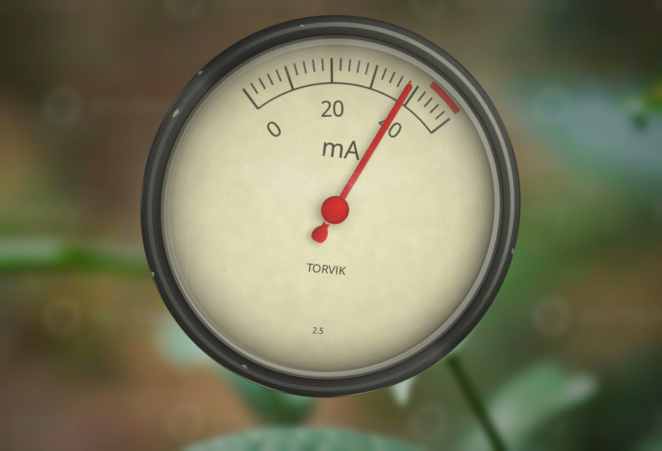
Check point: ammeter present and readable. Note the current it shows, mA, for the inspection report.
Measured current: 38 mA
